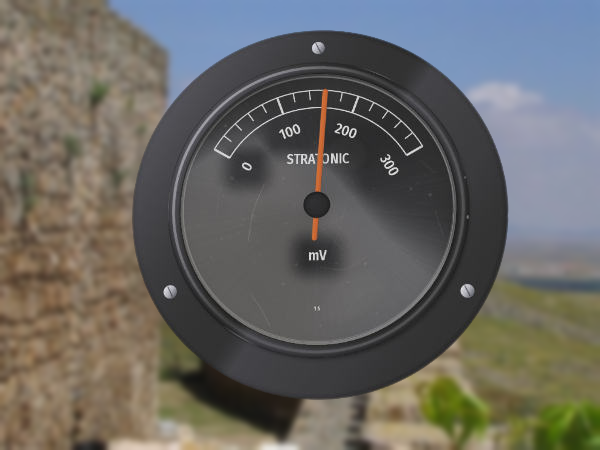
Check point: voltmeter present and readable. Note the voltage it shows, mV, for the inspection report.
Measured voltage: 160 mV
